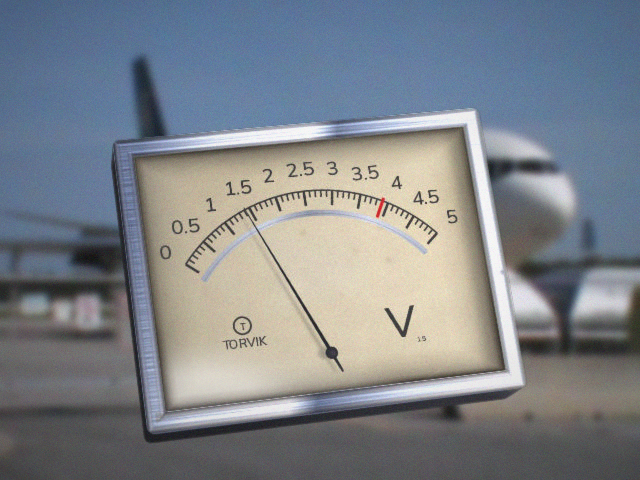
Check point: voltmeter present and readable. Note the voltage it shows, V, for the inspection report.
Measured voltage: 1.4 V
